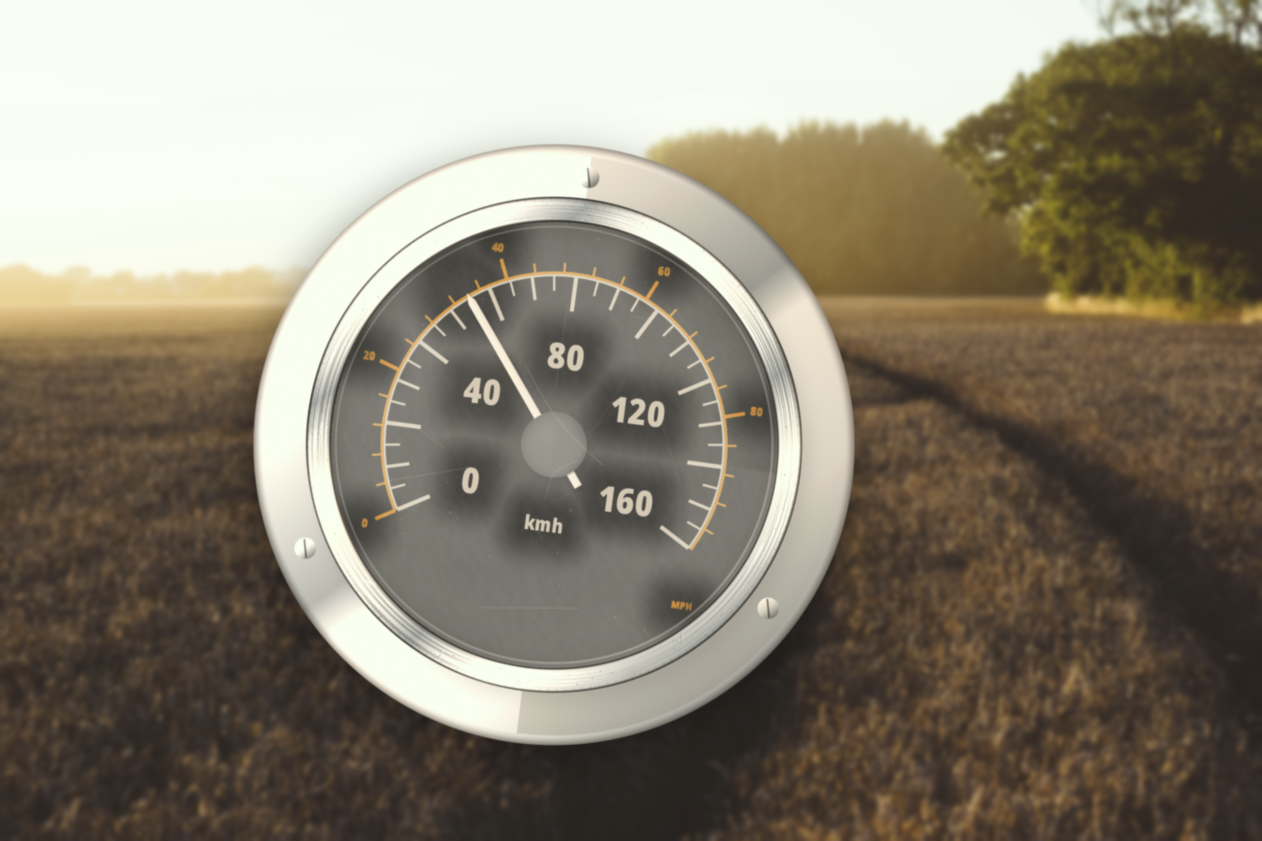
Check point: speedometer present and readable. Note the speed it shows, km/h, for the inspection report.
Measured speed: 55 km/h
